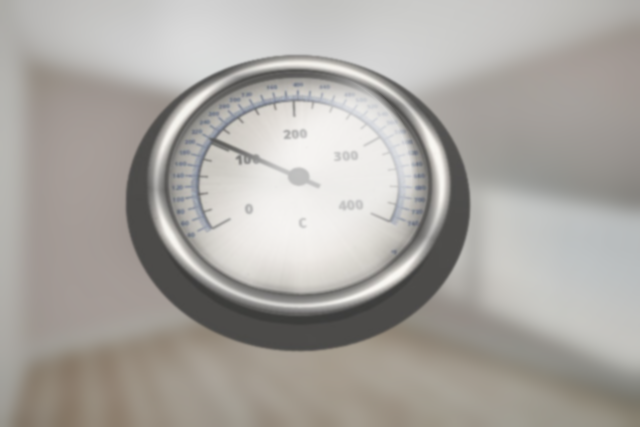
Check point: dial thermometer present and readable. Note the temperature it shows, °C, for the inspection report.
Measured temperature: 100 °C
